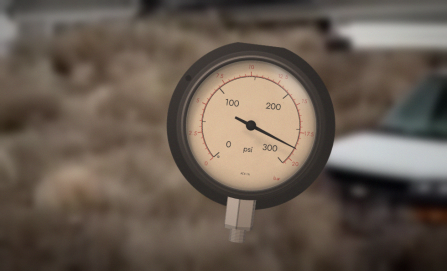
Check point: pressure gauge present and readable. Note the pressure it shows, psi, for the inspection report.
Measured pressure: 275 psi
